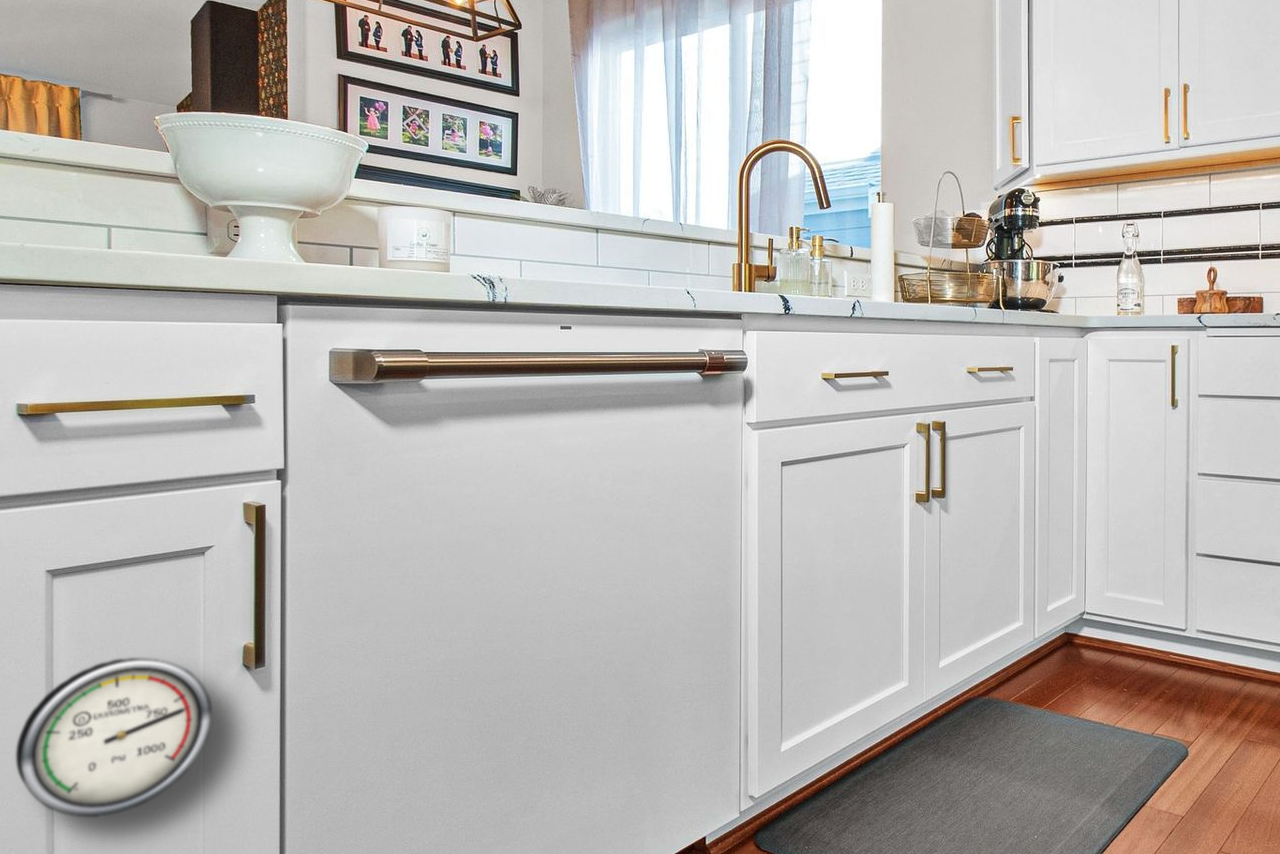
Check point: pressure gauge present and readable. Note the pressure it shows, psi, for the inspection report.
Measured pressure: 800 psi
